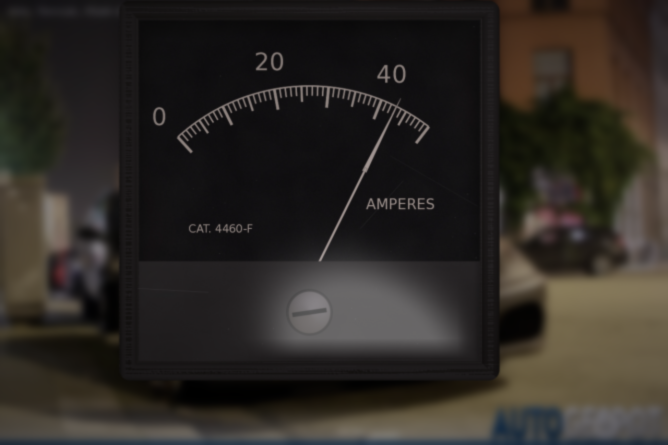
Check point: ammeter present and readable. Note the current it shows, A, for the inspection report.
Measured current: 43 A
